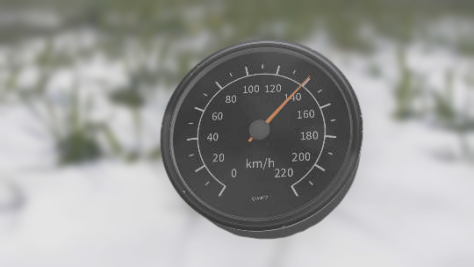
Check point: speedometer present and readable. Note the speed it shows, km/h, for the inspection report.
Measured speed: 140 km/h
